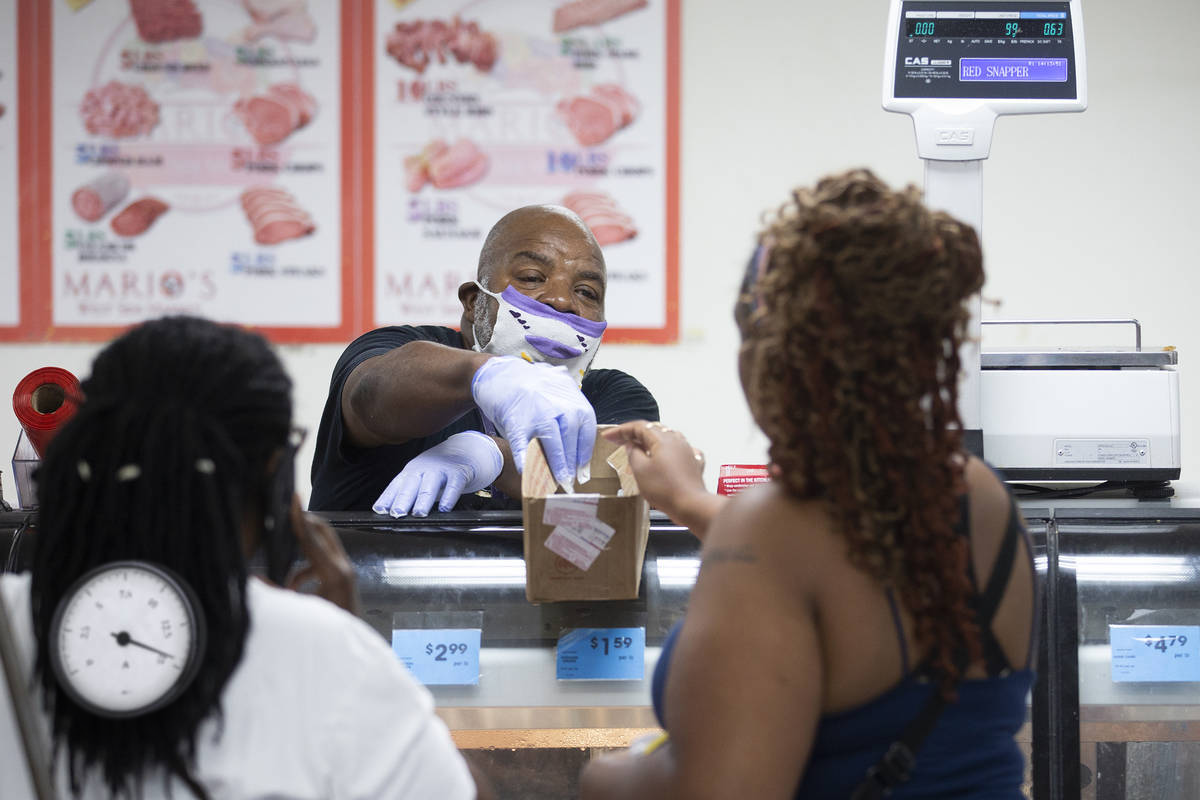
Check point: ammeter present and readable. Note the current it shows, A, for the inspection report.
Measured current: 14.5 A
